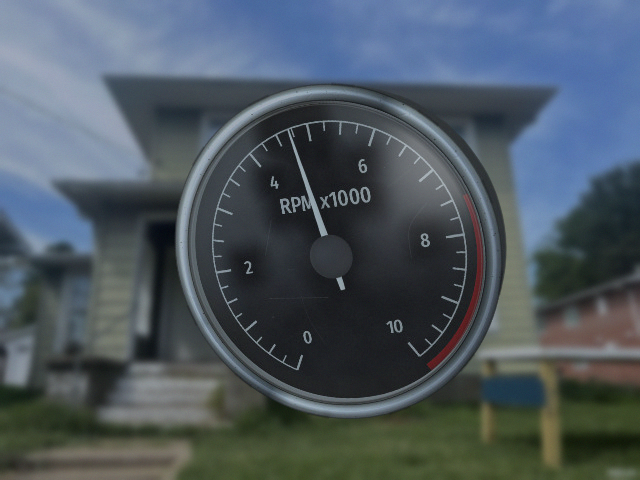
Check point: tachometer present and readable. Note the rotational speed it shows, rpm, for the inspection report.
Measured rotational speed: 4750 rpm
